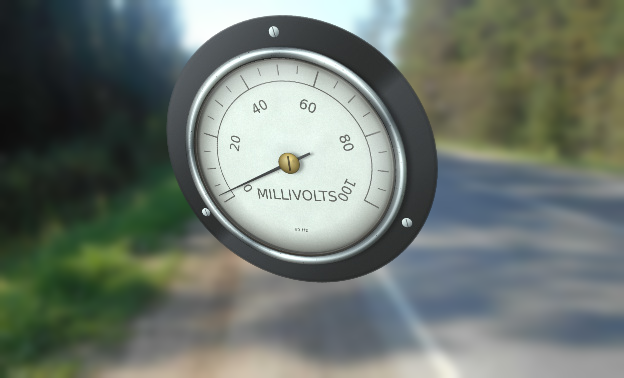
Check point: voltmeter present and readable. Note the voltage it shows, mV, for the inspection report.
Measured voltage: 2.5 mV
